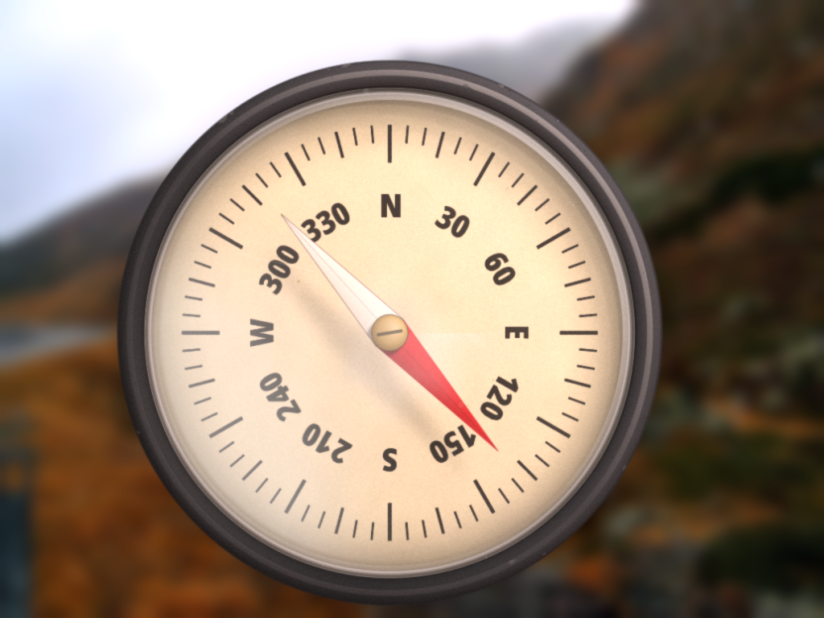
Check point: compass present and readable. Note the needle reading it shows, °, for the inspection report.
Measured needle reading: 137.5 °
